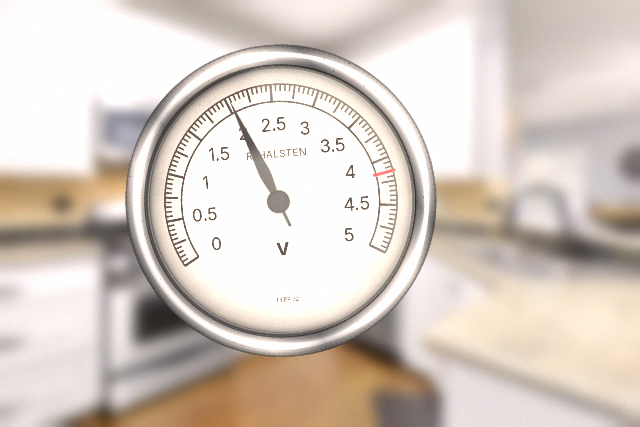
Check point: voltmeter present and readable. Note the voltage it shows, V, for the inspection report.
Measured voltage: 2.05 V
